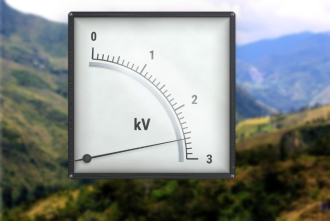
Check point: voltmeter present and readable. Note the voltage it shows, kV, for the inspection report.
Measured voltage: 2.6 kV
